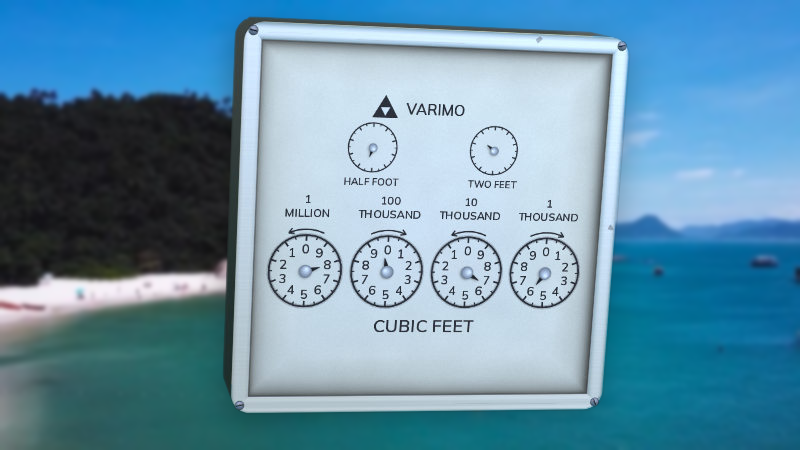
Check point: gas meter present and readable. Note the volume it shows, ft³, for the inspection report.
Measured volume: 796600 ft³
